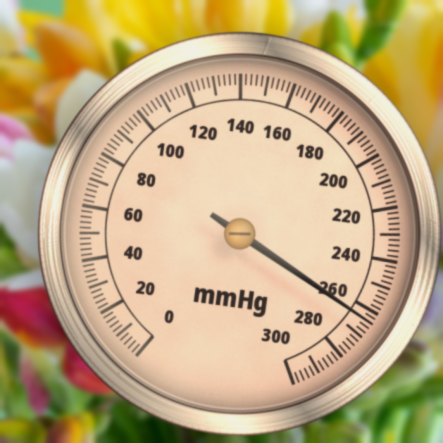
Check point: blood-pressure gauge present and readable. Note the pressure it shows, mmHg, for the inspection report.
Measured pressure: 264 mmHg
